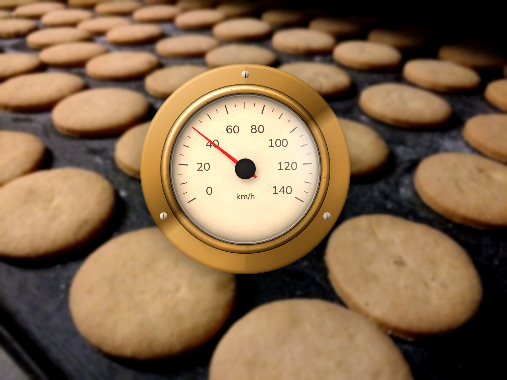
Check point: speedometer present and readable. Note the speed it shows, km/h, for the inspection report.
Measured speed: 40 km/h
